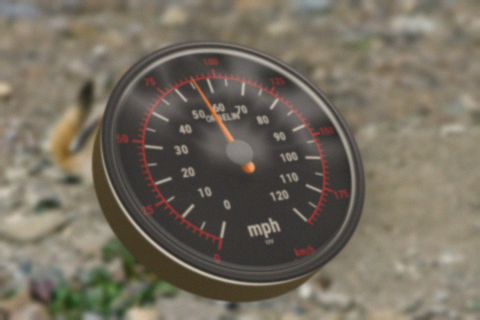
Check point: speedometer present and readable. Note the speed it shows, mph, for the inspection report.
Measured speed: 55 mph
